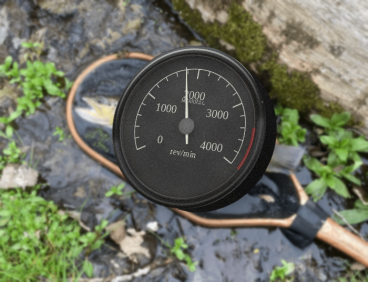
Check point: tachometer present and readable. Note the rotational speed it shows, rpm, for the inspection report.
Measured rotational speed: 1800 rpm
